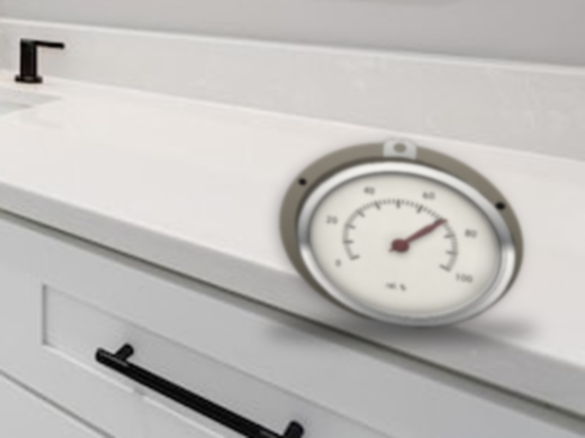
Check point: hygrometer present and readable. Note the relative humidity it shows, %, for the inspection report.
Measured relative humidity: 70 %
